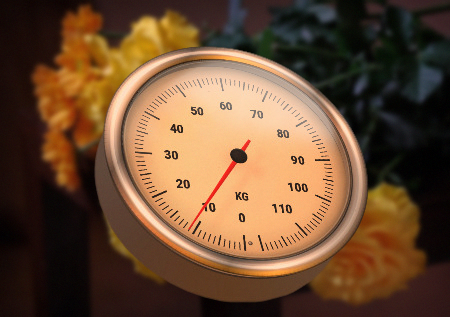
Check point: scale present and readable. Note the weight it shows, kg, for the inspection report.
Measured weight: 11 kg
